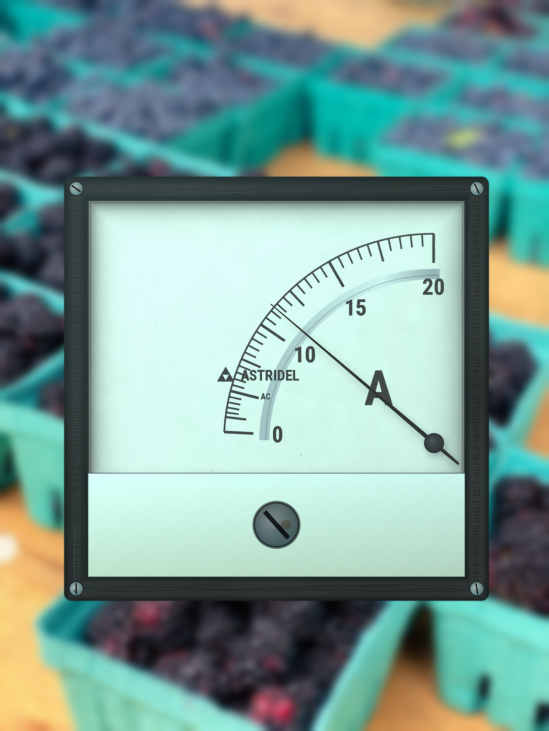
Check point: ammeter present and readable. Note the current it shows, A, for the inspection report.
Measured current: 11.25 A
